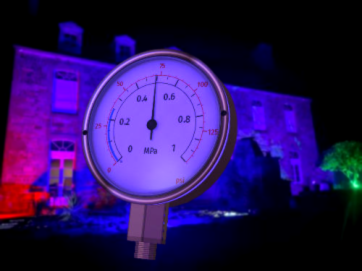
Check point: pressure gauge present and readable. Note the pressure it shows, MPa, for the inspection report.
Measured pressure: 0.5 MPa
